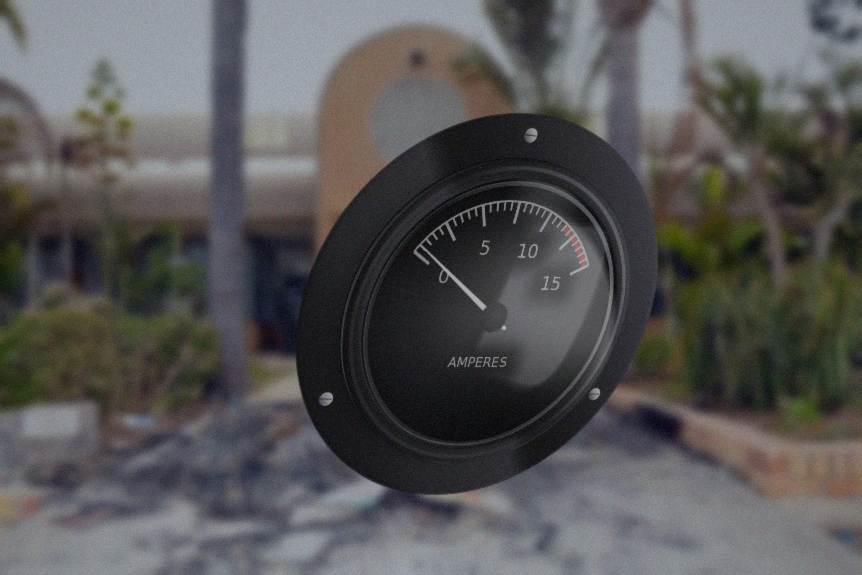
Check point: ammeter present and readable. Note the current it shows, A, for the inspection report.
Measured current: 0.5 A
